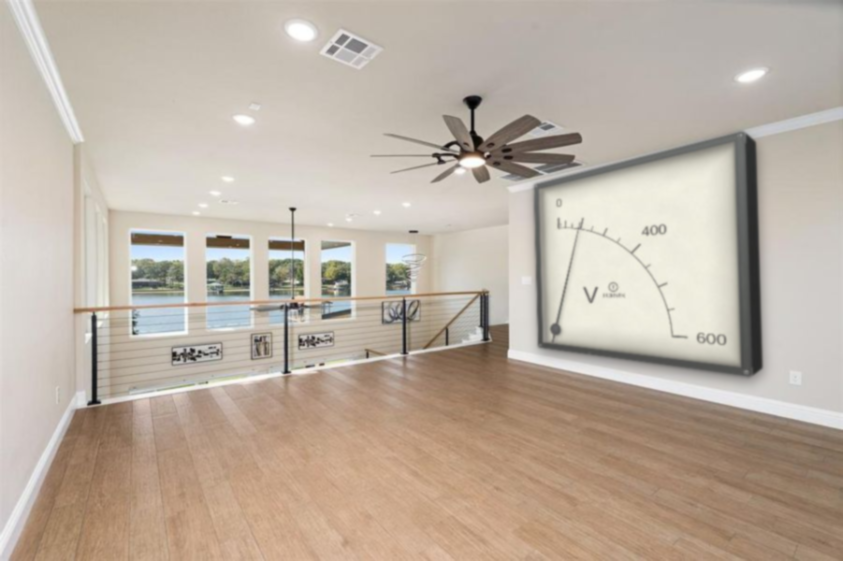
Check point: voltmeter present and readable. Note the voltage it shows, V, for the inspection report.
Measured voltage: 200 V
